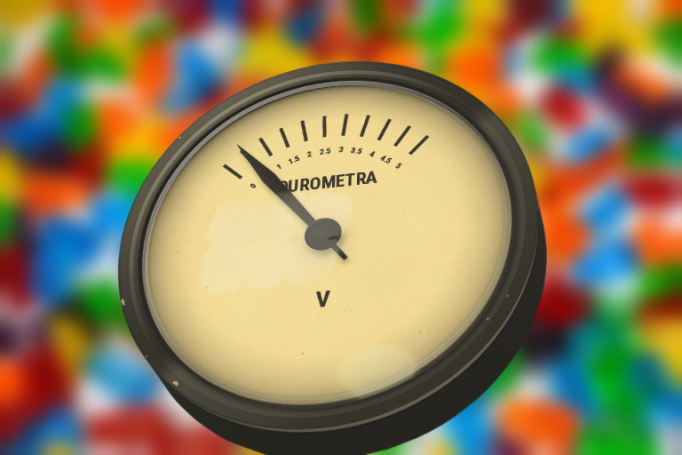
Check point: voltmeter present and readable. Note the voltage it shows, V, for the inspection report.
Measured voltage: 0.5 V
